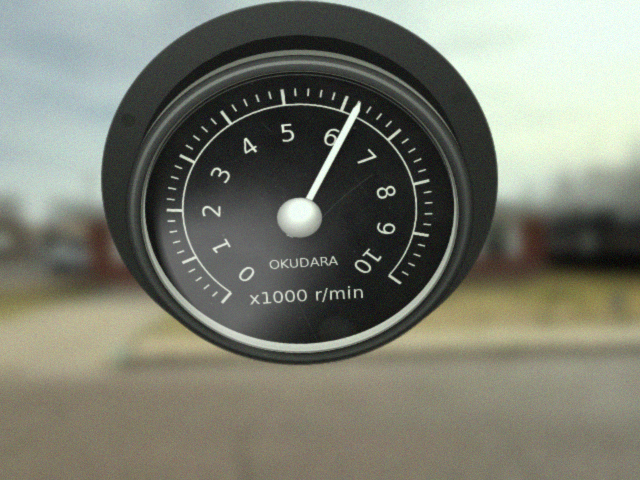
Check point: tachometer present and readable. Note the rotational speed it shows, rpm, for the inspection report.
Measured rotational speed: 6200 rpm
